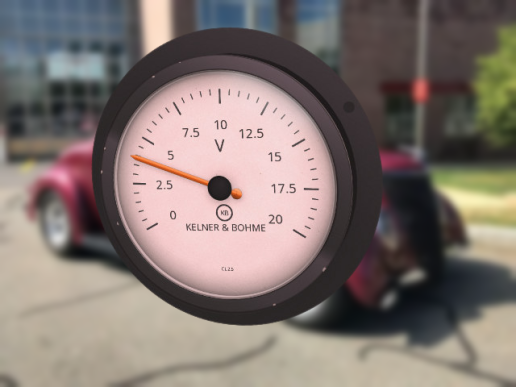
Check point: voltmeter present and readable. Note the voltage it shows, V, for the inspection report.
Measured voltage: 4 V
